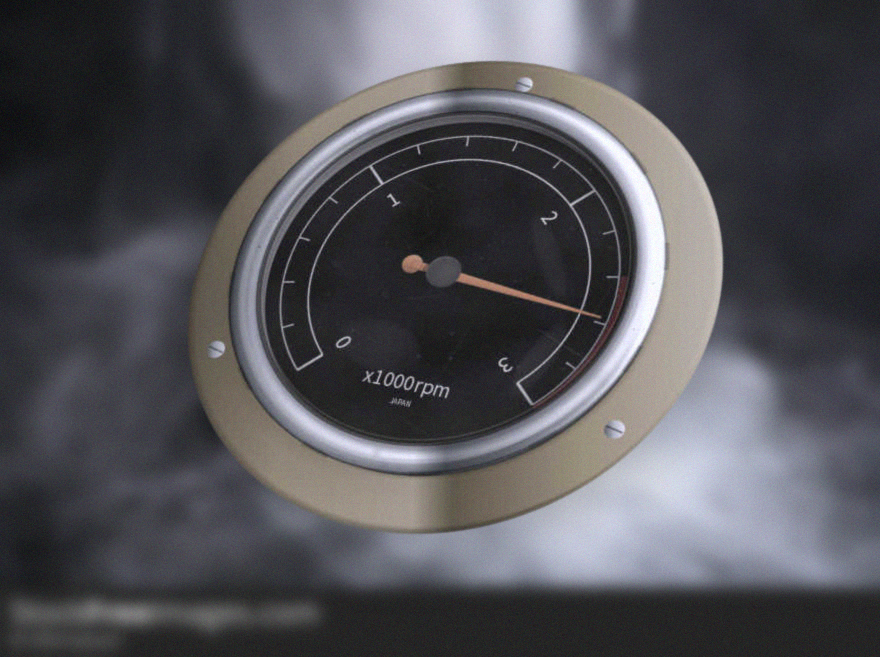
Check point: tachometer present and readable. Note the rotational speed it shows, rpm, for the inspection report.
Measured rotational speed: 2600 rpm
